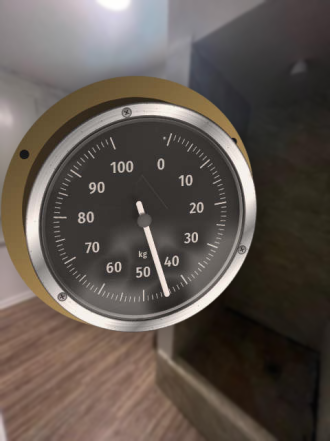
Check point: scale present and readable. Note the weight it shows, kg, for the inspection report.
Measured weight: 45 kg
